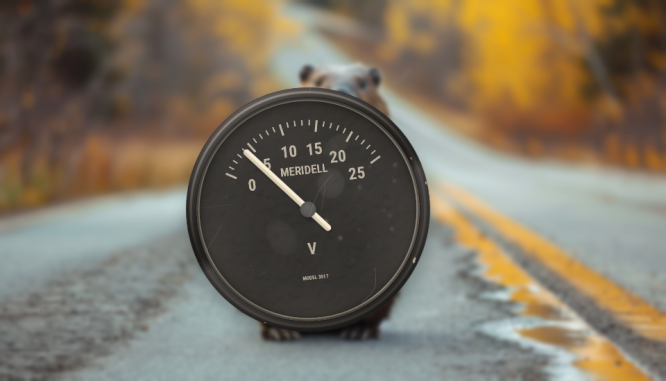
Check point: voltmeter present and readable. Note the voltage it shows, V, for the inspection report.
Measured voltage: 4 V
